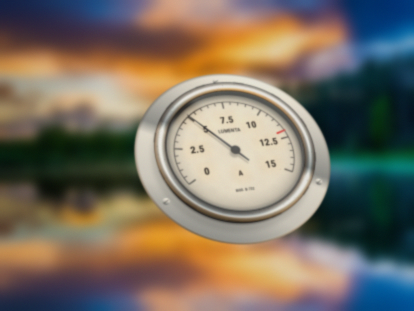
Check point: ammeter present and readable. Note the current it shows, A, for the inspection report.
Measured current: 5 A
